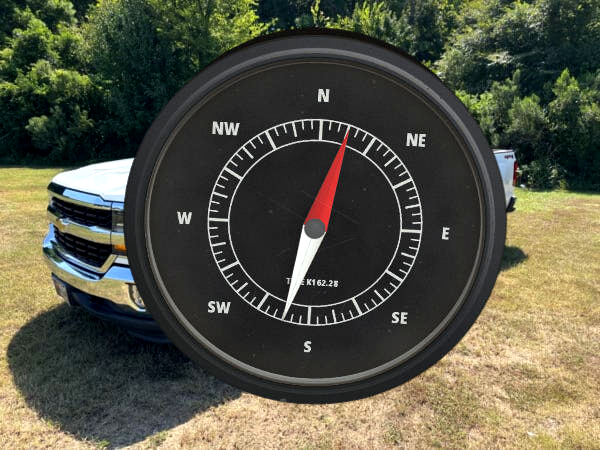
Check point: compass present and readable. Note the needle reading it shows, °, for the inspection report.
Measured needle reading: 15 °
